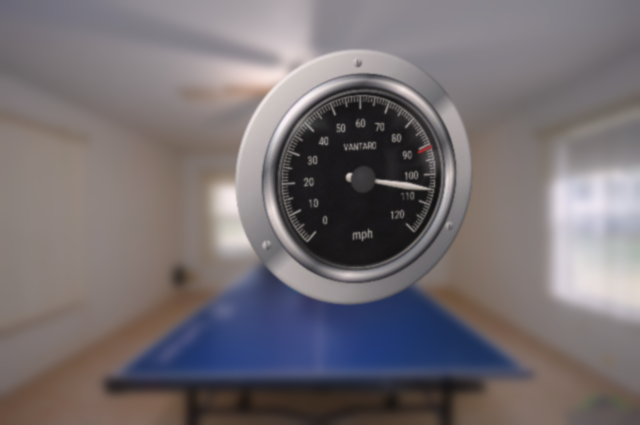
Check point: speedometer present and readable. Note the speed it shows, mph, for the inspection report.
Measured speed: 105 mph
